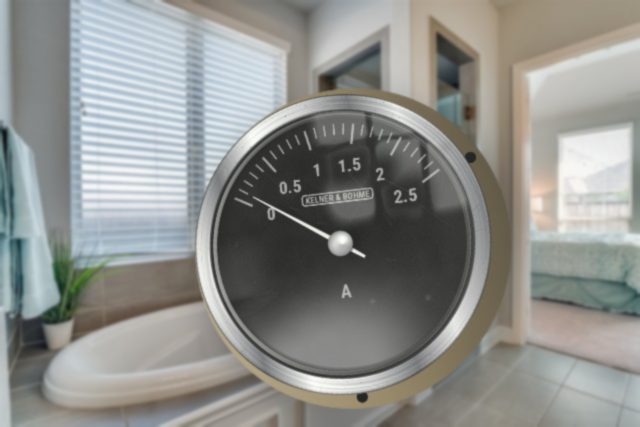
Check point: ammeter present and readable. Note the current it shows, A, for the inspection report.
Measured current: 0.1 A
